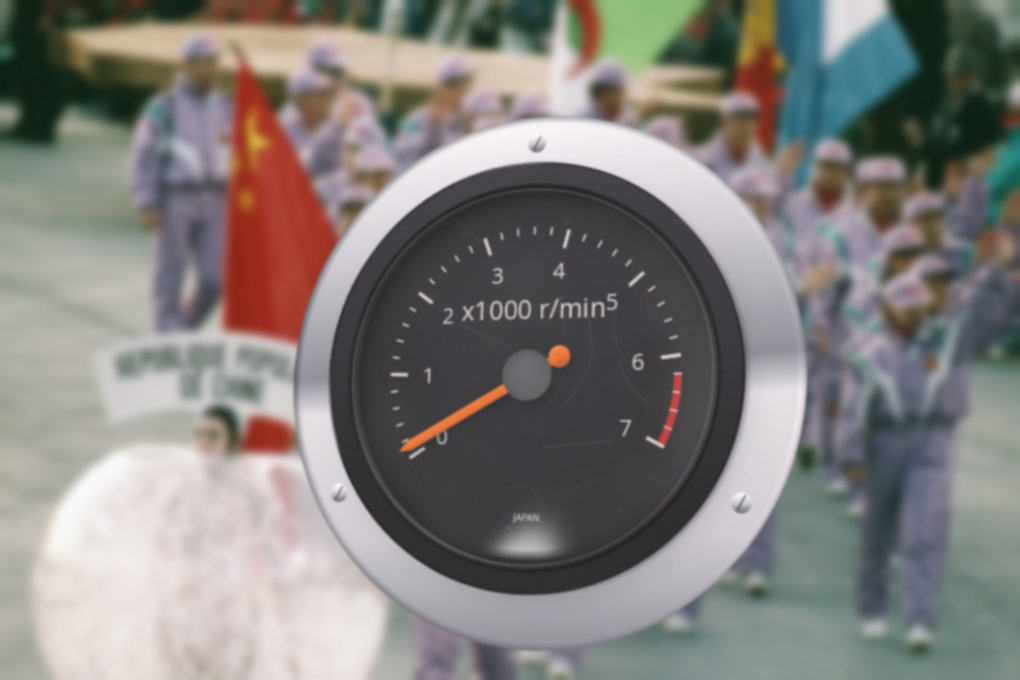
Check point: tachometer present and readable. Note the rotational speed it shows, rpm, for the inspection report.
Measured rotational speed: 100 rpm
